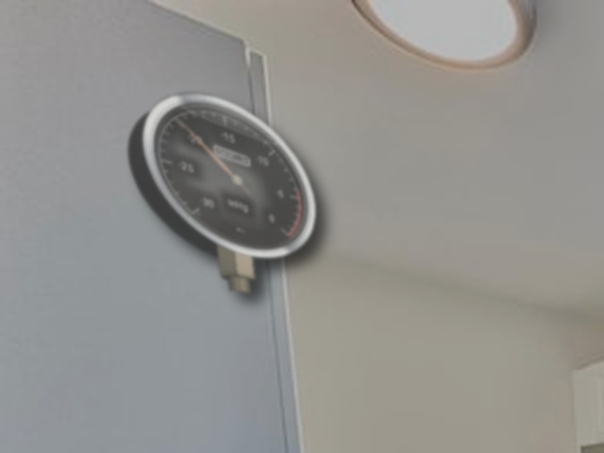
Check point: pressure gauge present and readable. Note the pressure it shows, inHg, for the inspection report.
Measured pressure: -20 inHg
